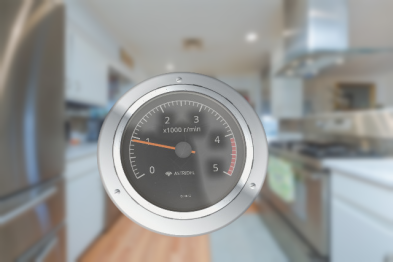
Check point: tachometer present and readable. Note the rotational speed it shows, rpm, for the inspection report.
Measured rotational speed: 900 rpm
